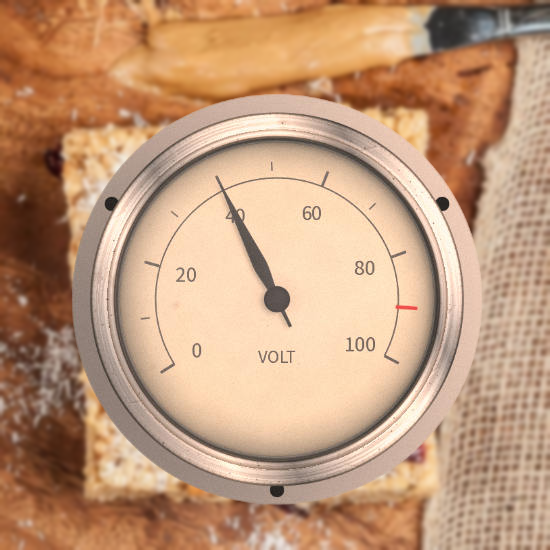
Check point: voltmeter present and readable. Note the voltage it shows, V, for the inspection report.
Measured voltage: 40 V
